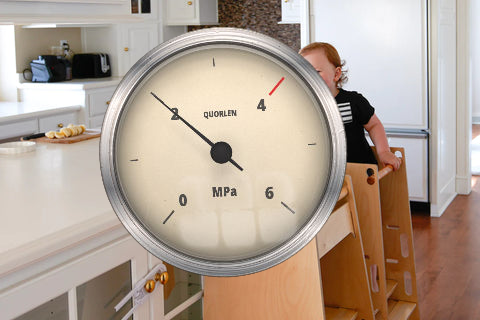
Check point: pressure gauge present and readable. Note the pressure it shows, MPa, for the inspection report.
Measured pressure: 2 MPa
